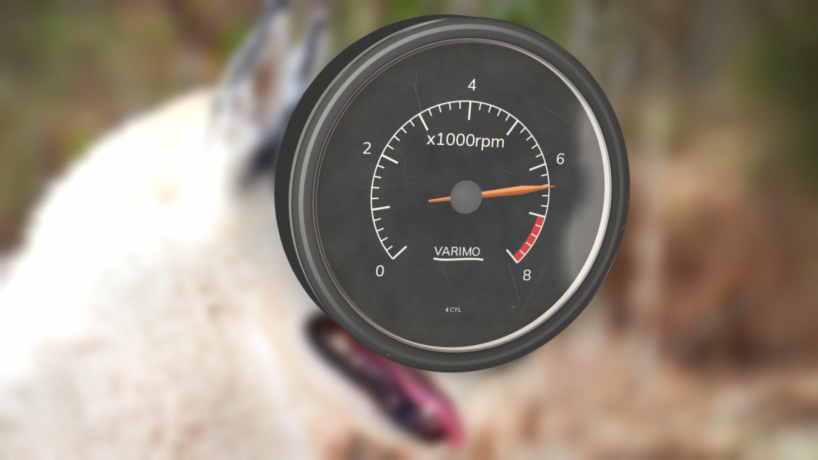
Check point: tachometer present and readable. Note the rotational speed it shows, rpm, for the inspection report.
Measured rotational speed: 6400 rpm
